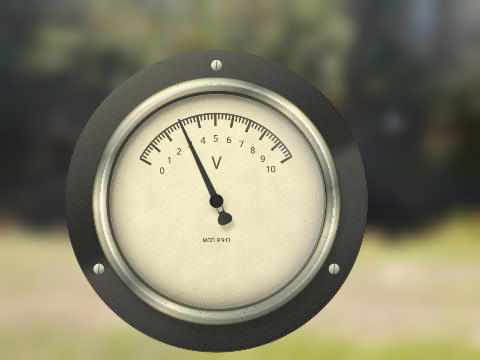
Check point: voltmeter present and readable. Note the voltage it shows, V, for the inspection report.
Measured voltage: 3 V
